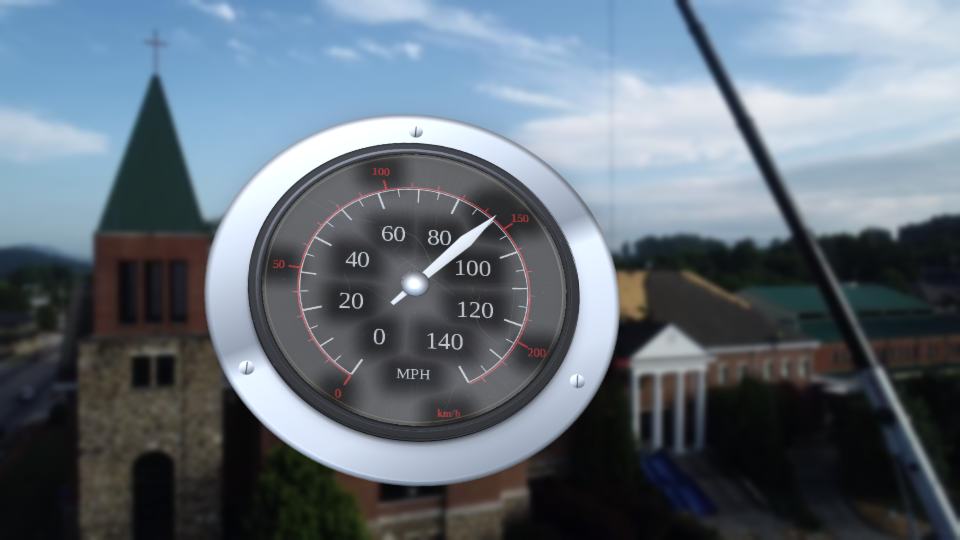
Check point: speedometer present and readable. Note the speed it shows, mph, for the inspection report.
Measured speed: 90 mph
